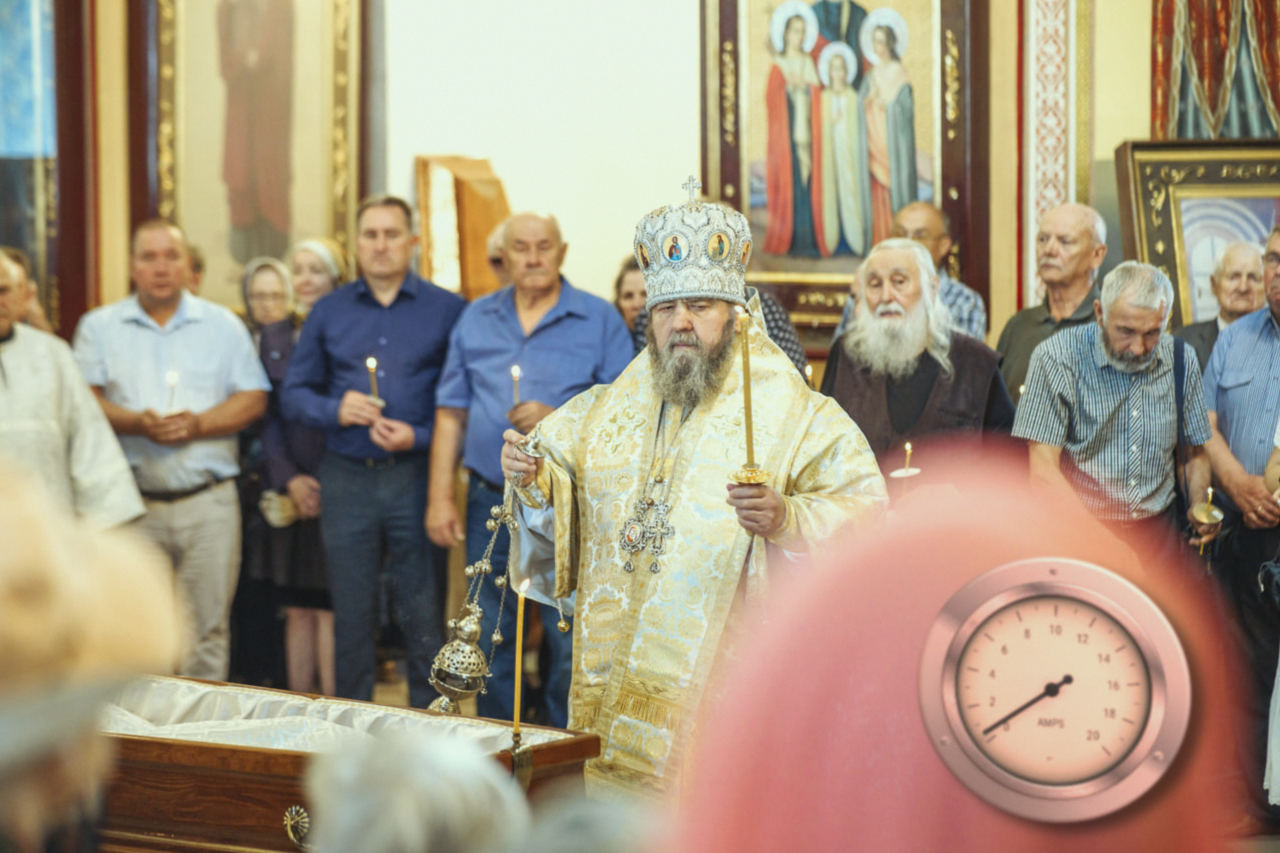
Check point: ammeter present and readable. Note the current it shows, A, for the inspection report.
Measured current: 0.5 A
